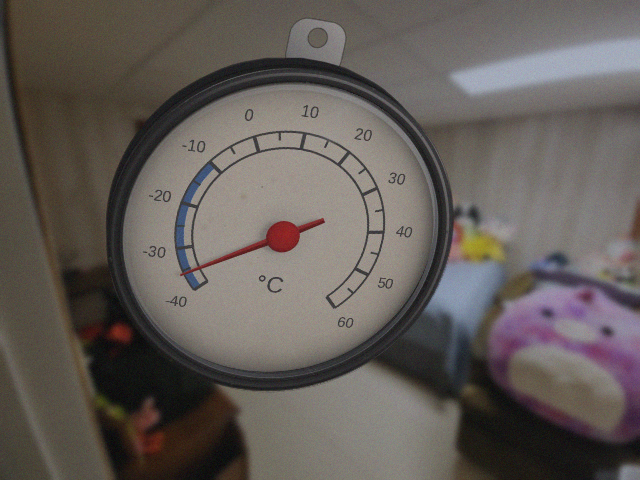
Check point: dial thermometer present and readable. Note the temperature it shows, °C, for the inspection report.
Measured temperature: -35 °C
